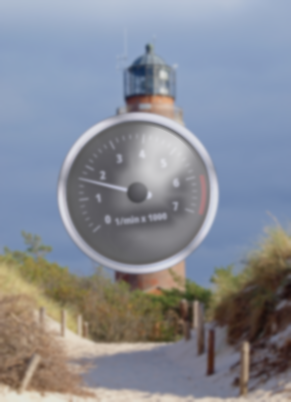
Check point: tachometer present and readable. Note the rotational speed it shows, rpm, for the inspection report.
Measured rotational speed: 1600 rpm
